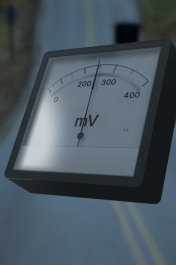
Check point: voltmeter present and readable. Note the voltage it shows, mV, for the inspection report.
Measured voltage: 250 mV
